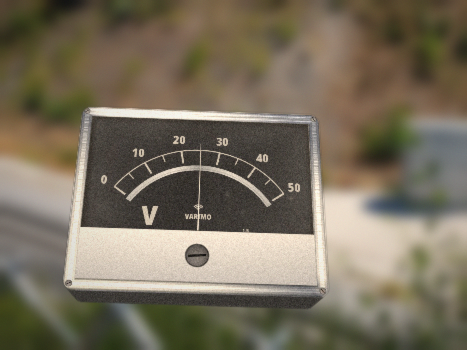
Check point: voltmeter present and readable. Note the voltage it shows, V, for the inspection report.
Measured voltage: 25 V
